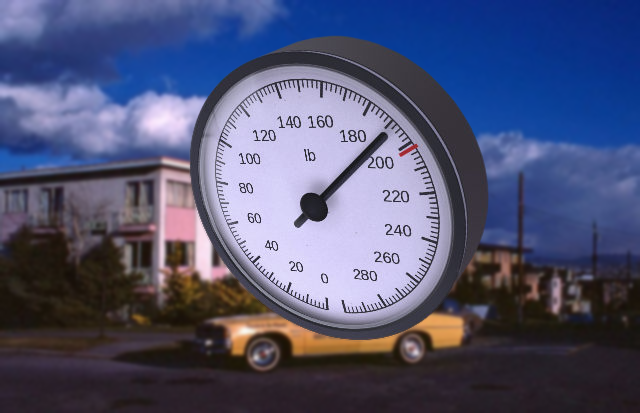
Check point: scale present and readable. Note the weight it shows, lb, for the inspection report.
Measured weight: 192 lb
